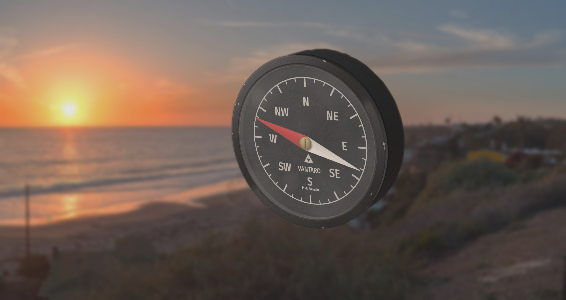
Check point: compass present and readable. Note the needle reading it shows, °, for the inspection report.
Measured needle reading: 290 °
